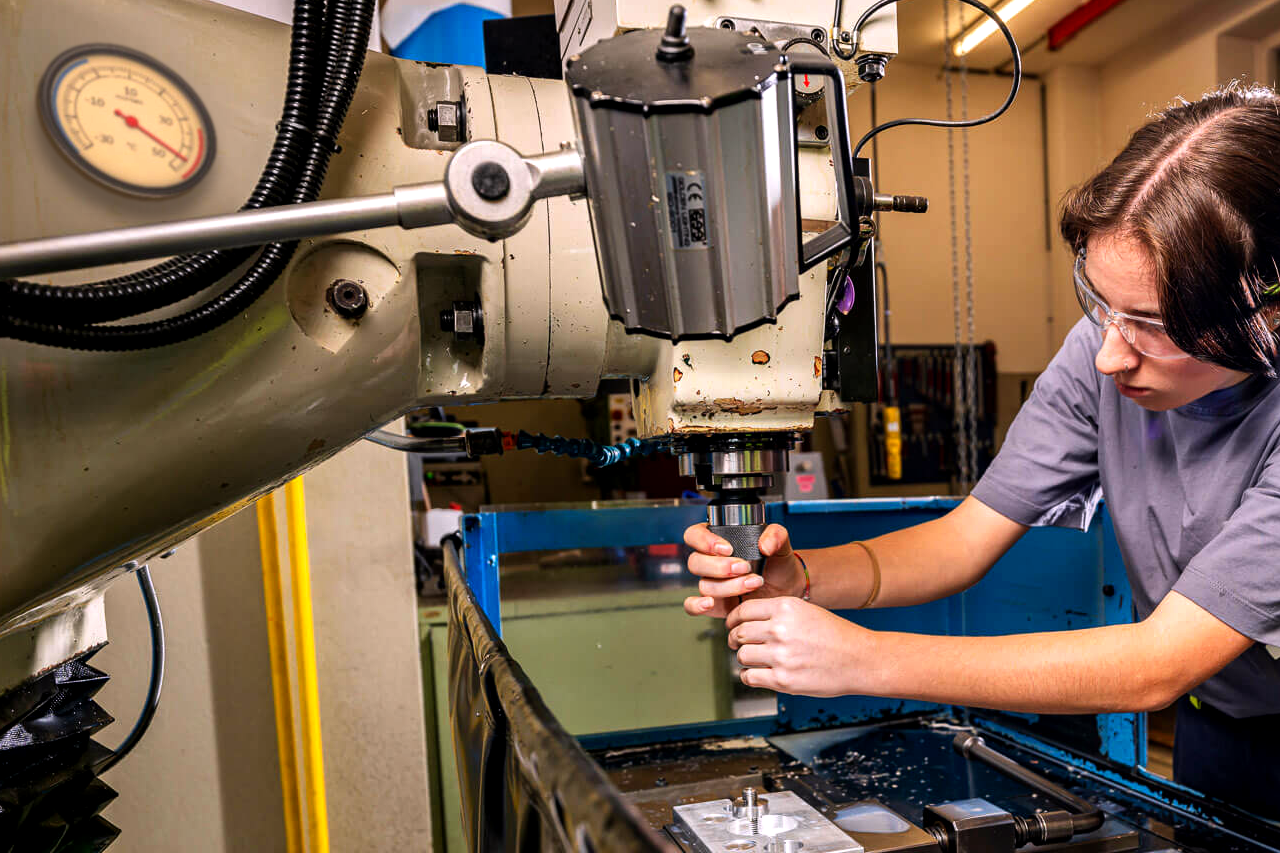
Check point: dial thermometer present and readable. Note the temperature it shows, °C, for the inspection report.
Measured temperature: 45 °C
